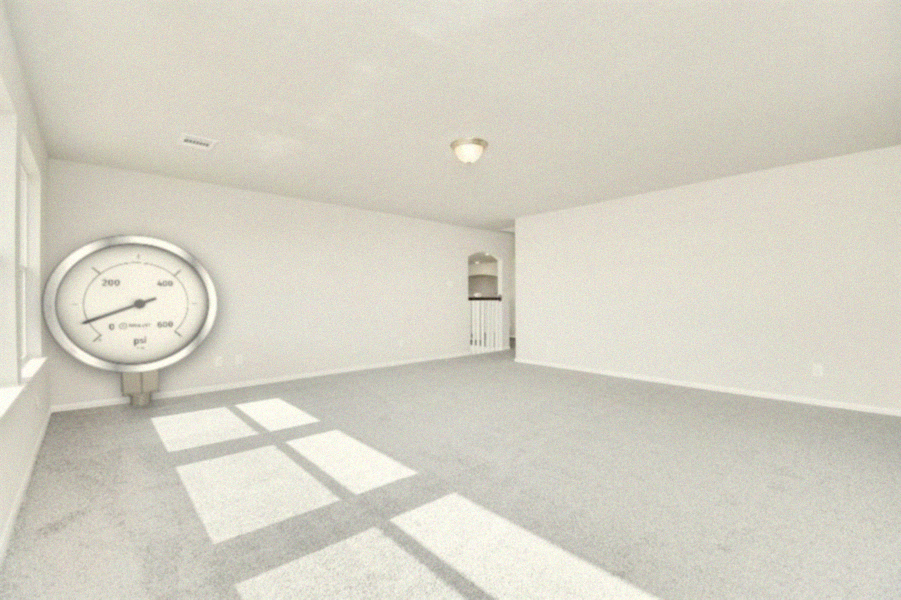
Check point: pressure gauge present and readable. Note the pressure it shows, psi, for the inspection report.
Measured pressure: 50 psi
